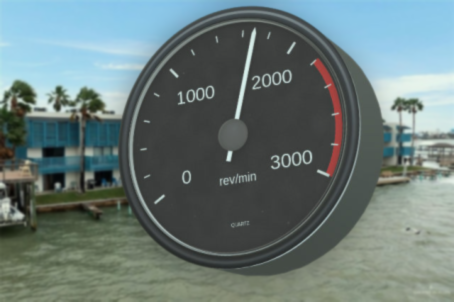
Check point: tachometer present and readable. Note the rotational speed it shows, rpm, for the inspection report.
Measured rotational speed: 1700 rpm
